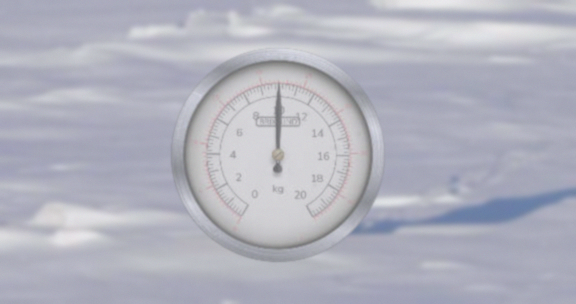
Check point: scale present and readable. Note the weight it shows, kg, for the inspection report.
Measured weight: 10 kg
